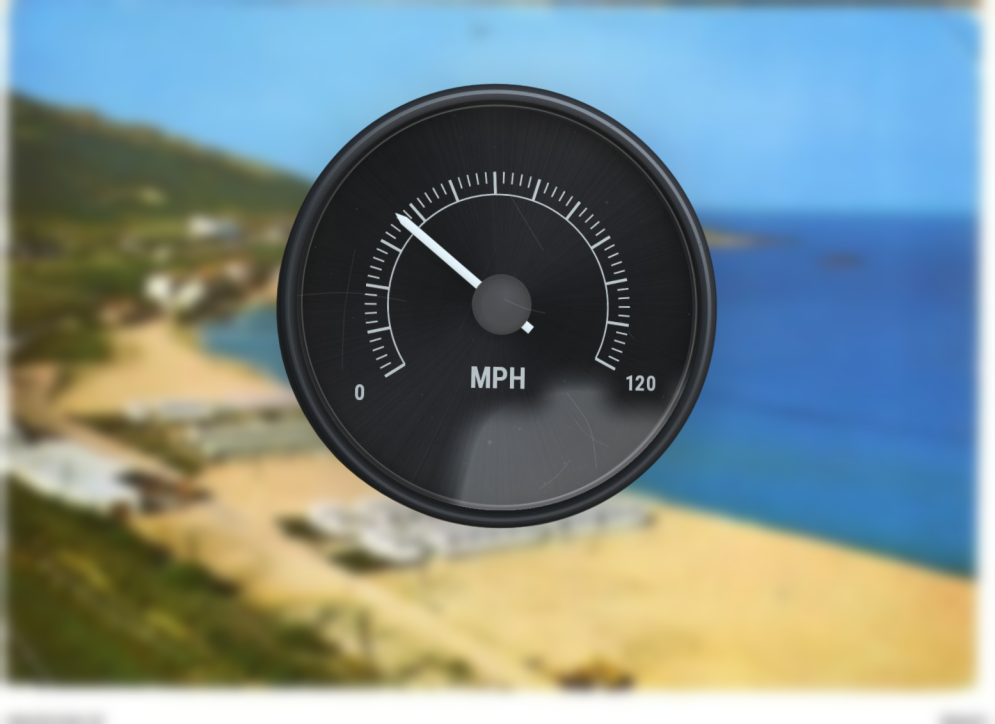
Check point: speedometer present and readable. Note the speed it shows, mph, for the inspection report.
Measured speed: 36 mph
